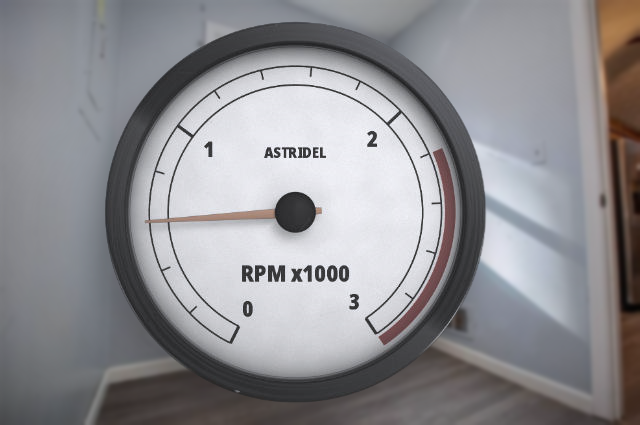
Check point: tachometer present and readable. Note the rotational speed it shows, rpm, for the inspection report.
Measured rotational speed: 600 rpm
